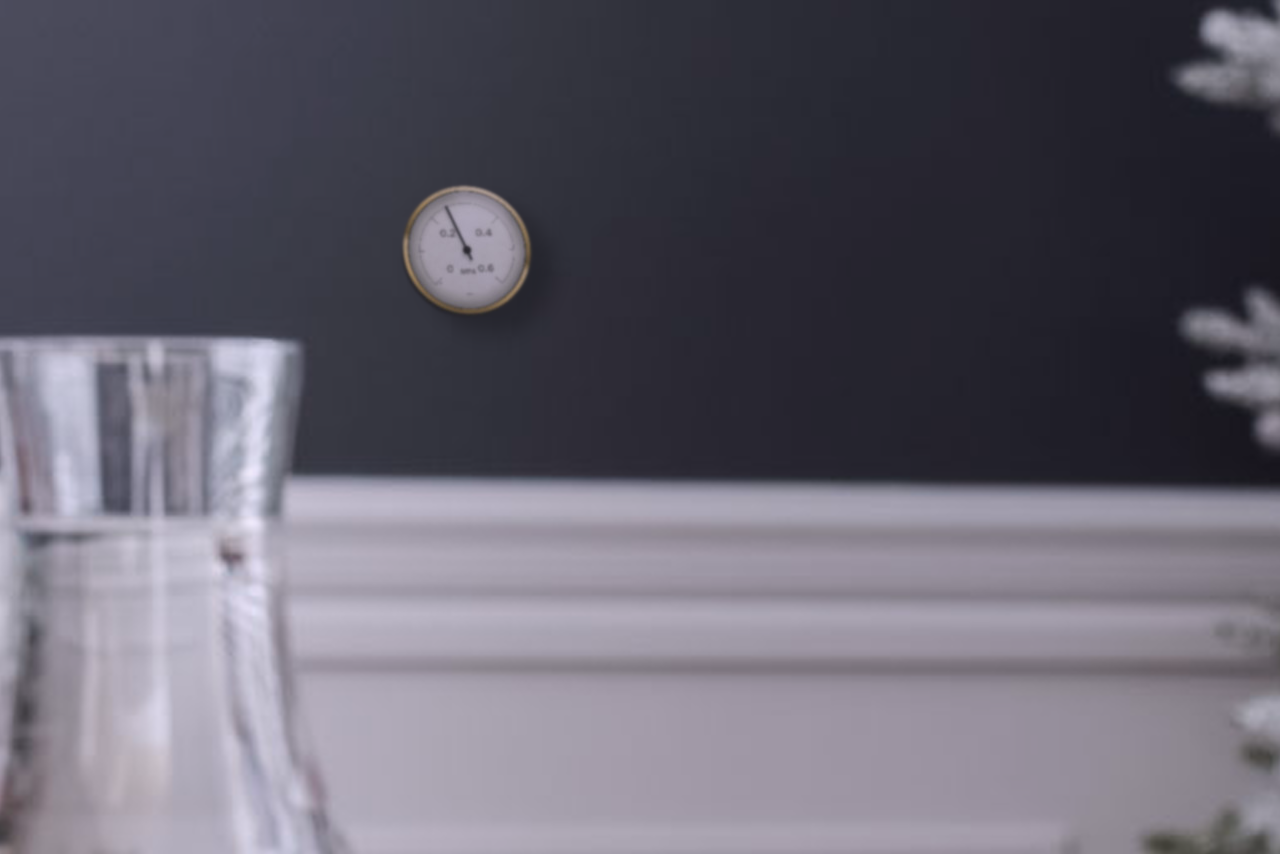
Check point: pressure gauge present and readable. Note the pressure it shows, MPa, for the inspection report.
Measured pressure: 0.25 MPa
